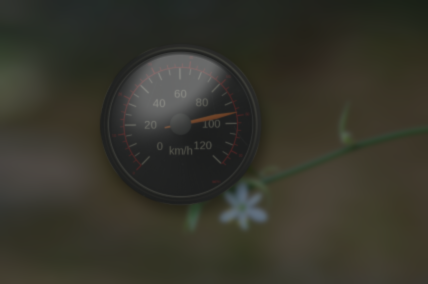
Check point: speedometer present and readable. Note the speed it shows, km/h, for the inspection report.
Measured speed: 95 km/h
